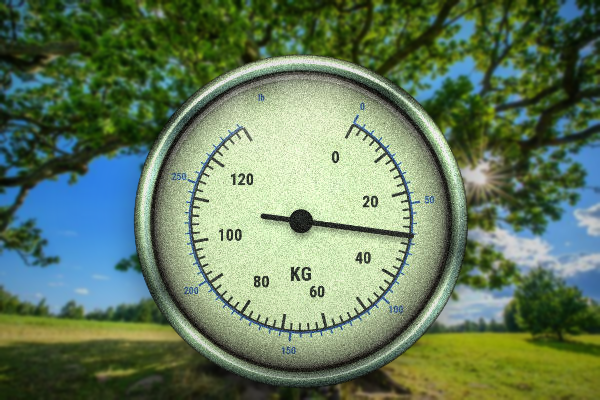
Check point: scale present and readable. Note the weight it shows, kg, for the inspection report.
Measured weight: 30 kg
